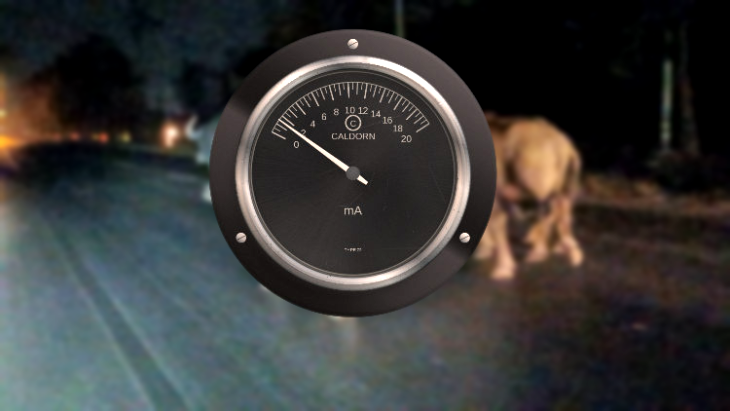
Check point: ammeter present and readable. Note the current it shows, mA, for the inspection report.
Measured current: 1.5 mA
